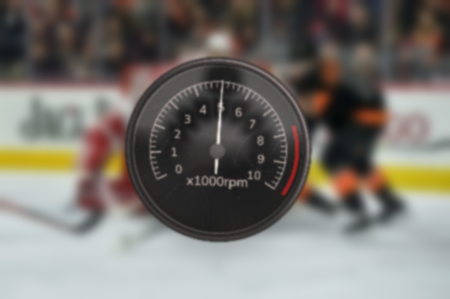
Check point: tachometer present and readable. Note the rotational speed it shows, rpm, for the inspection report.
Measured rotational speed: 5000 rpm
